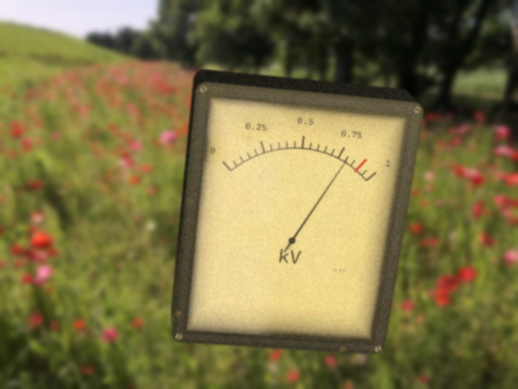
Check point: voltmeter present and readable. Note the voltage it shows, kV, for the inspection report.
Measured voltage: 0.8 kV
